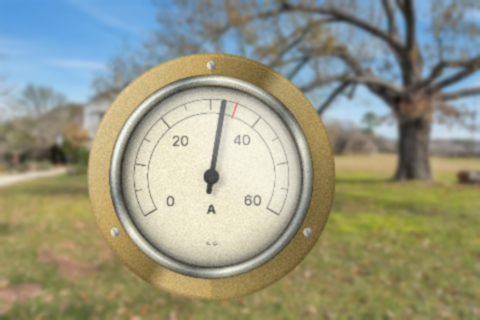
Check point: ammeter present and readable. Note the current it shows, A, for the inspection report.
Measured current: 32.5 A
